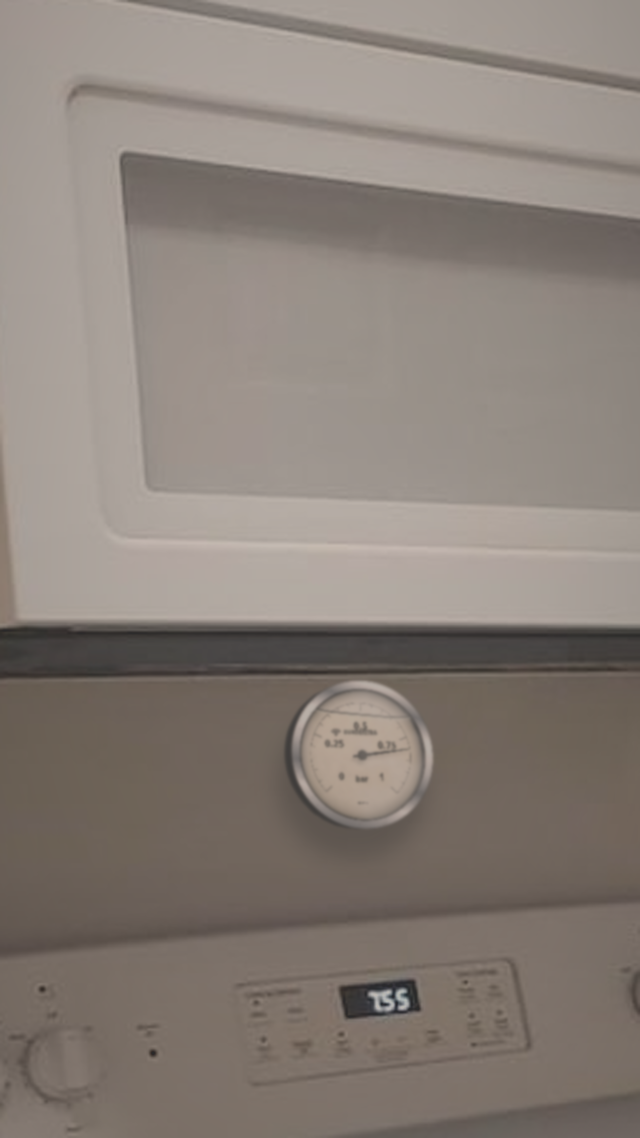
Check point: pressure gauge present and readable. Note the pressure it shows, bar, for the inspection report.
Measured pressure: 0.8 bar
